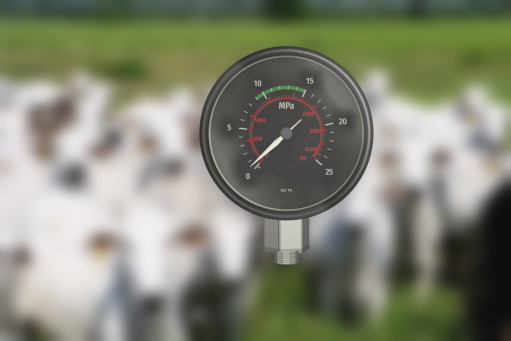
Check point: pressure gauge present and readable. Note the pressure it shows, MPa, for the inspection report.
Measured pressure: 0.5 MPa
